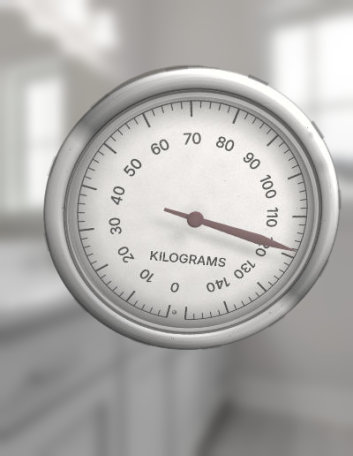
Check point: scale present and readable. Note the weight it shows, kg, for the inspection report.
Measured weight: 118 kg
